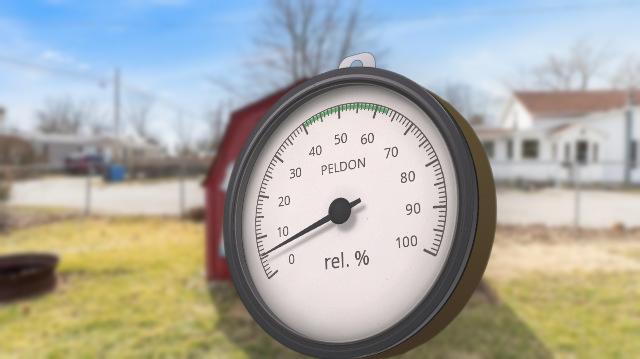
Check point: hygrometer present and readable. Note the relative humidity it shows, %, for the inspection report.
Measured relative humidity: 5 %
